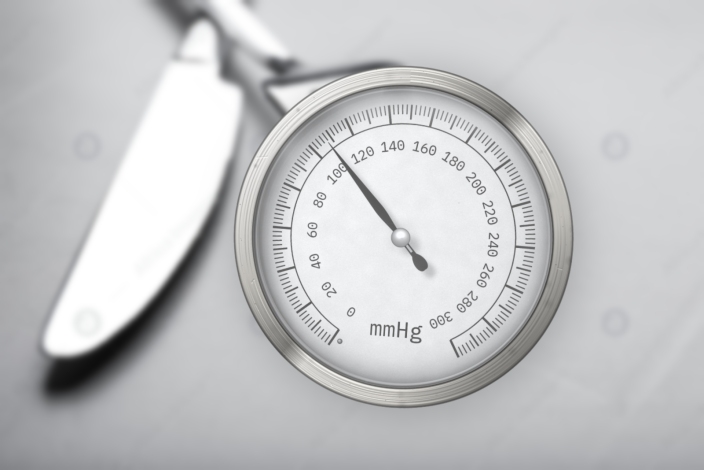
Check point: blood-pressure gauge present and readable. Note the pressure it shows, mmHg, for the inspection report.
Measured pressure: 108 mmHg
